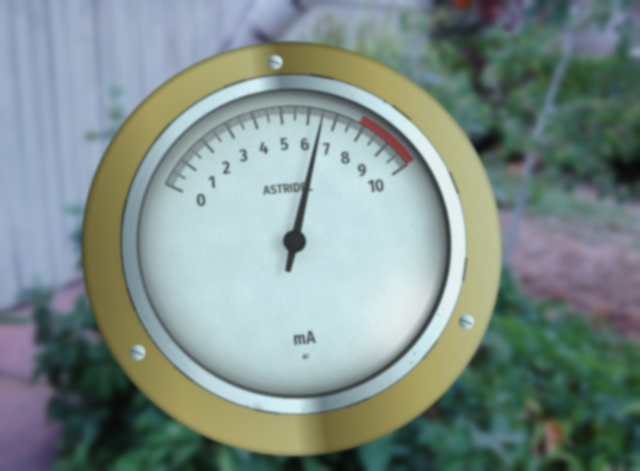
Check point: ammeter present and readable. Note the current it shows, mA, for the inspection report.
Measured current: 6.5 mA
